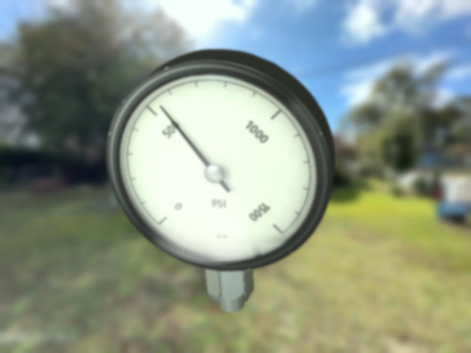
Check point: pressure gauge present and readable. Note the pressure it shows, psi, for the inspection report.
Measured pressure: 550 psi
